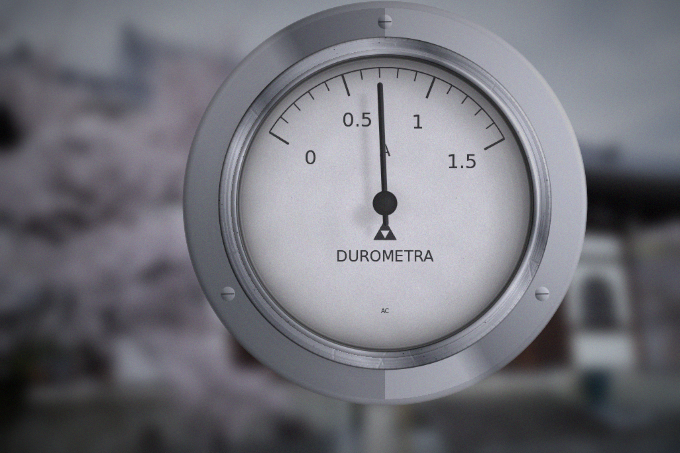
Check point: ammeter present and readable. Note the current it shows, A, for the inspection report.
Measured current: 0.7 A
